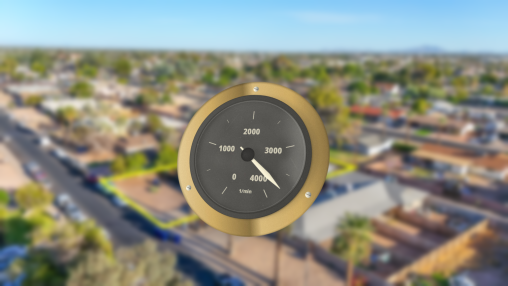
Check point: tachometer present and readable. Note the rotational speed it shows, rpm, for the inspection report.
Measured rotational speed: 3750 rpm
